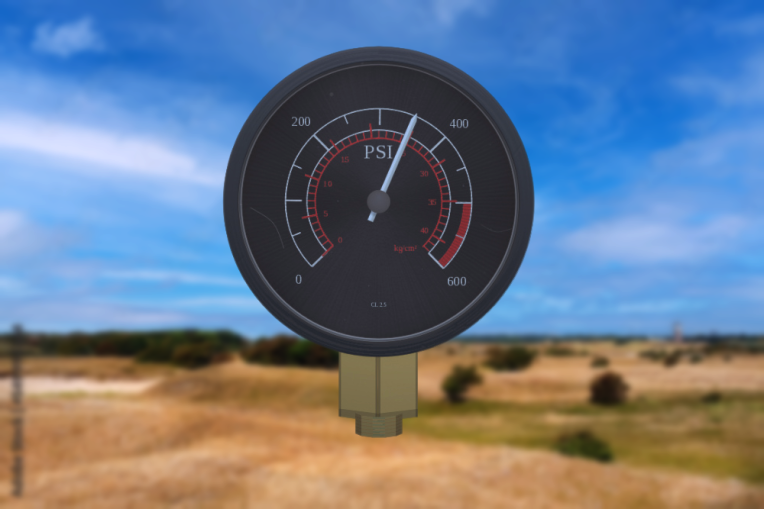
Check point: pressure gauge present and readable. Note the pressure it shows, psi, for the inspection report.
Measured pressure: 350 psi
